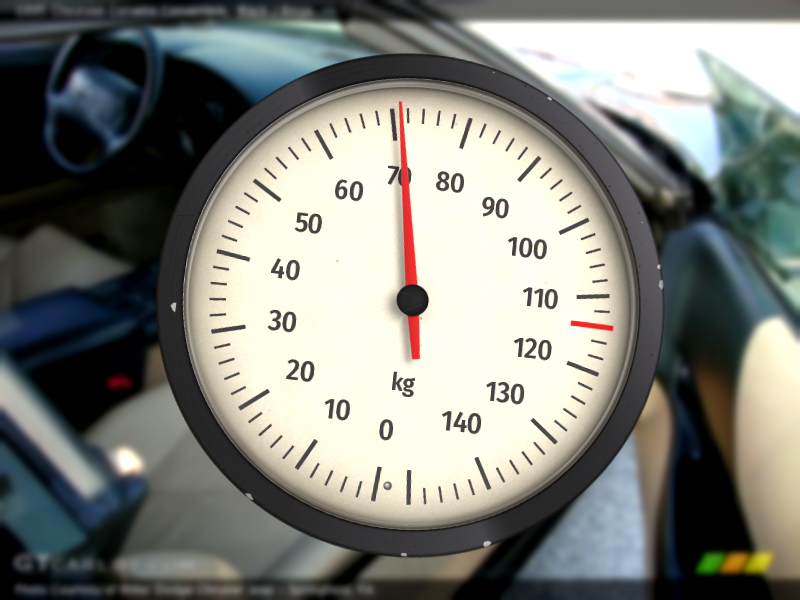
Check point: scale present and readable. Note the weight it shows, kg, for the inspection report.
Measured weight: 71 kg
